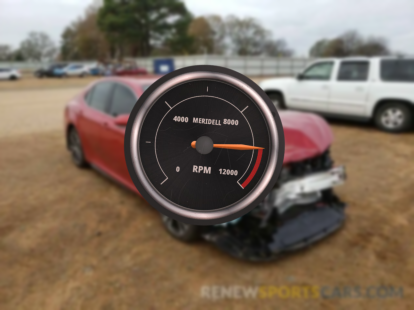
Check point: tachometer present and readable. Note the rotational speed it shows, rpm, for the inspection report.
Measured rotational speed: 10000 rpm
